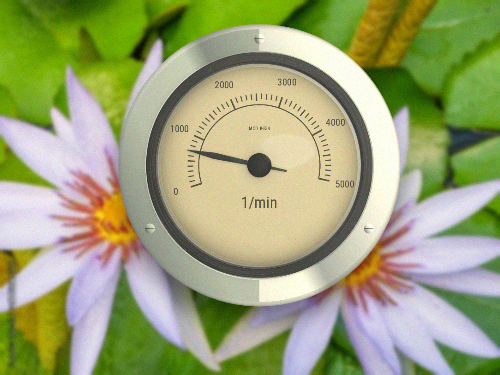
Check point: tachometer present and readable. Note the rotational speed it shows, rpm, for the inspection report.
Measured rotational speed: 700 rpm
